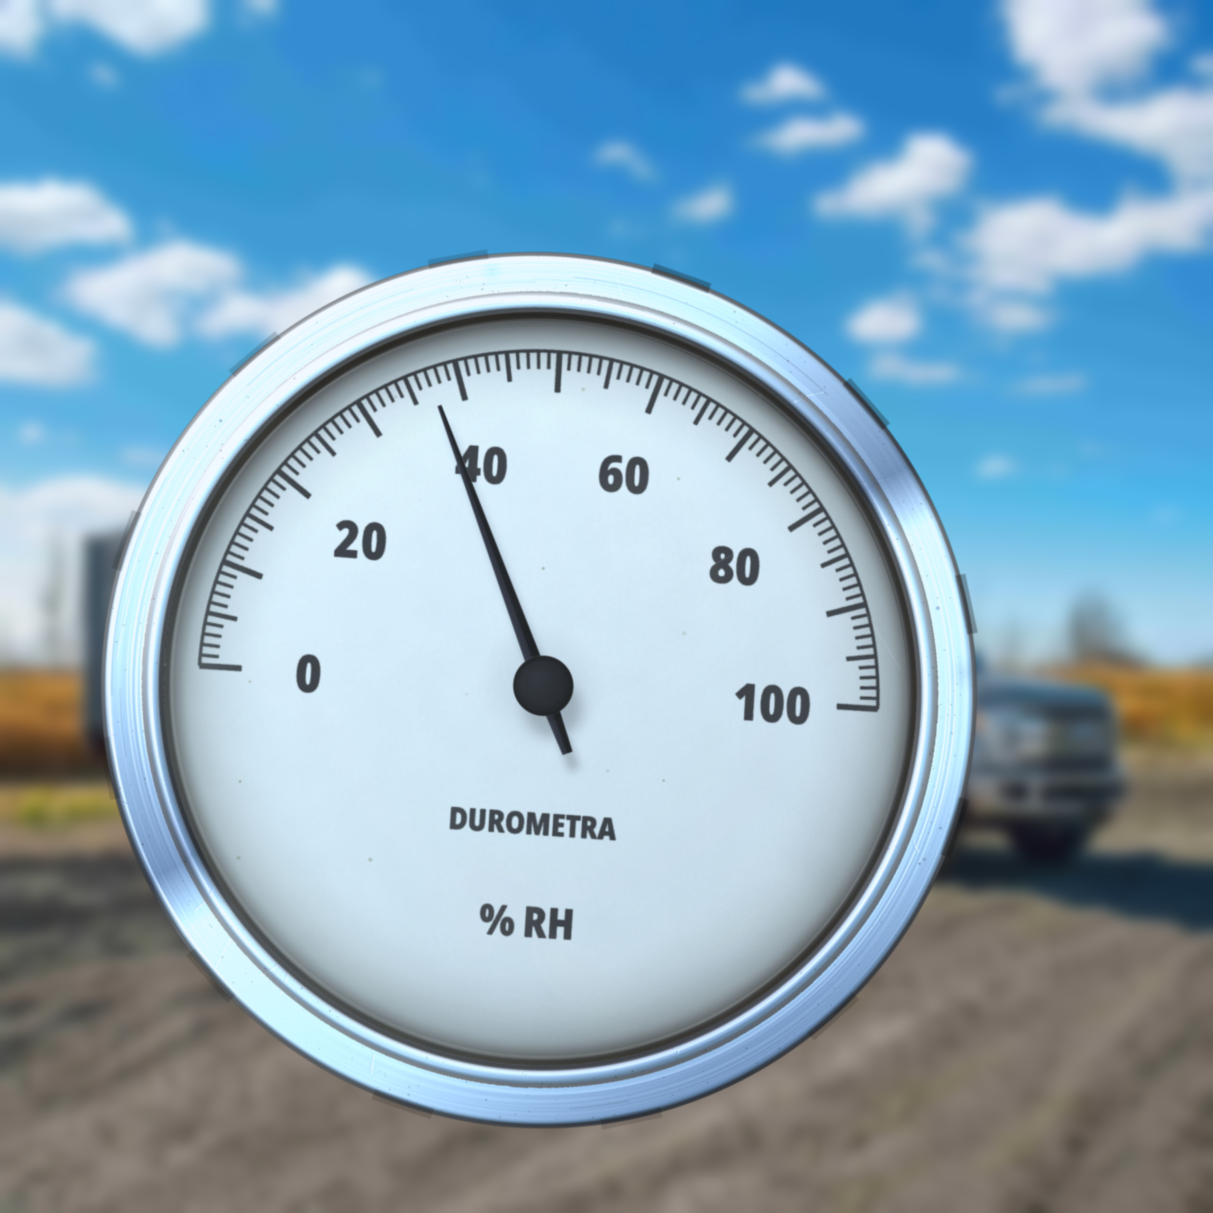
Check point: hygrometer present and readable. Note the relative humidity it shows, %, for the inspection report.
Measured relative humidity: 37 %
